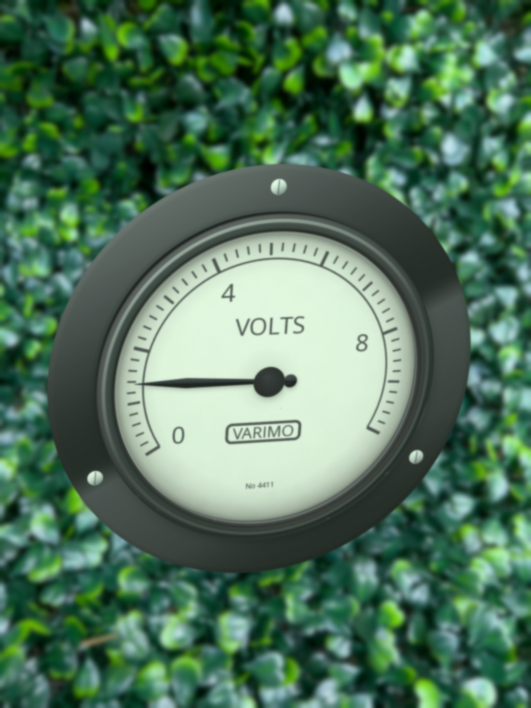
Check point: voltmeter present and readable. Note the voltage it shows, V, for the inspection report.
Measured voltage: 1.4 V
